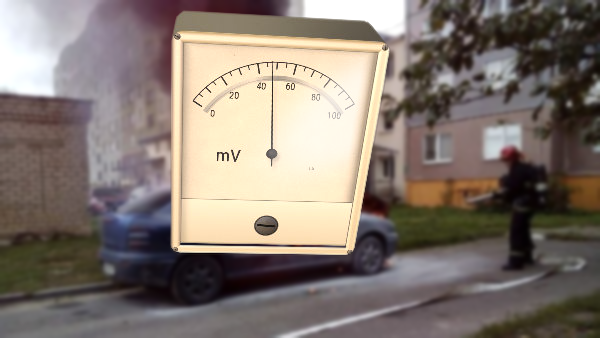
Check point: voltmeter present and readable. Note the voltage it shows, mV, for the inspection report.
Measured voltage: 47.5 mV
